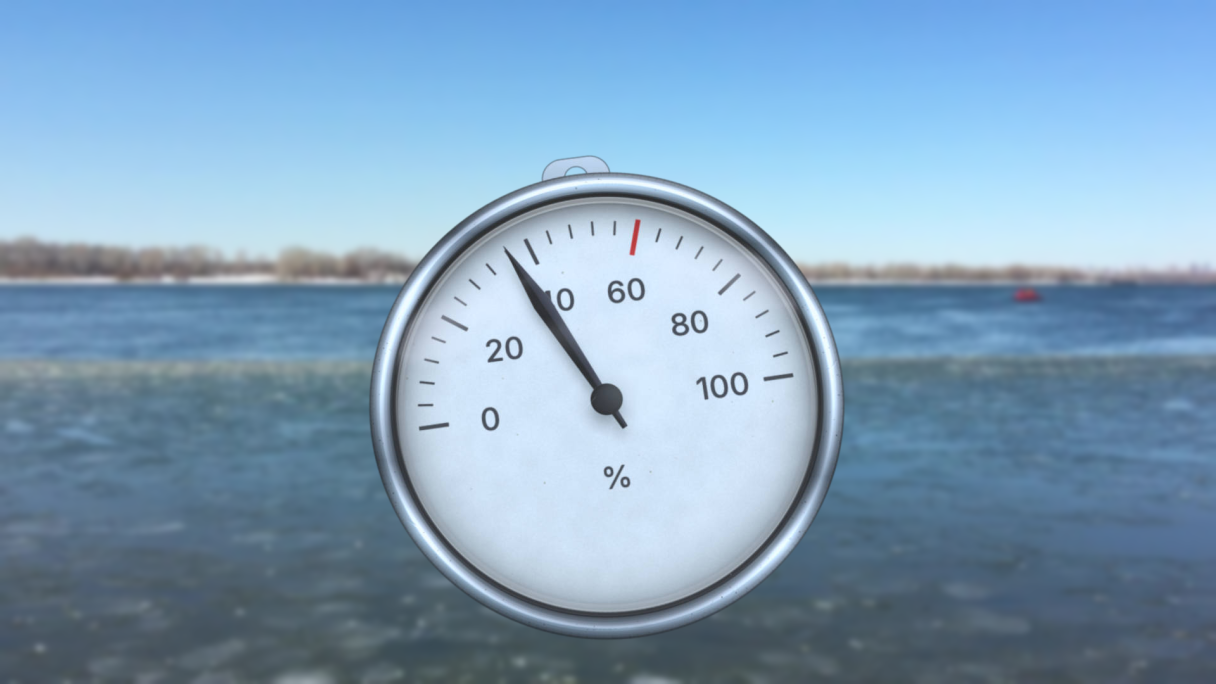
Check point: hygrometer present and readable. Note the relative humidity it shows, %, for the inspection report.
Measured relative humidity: 36 %
